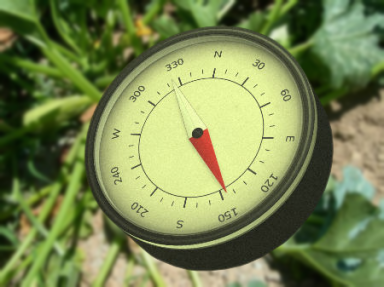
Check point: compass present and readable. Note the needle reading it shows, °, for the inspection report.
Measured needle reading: 145 °
